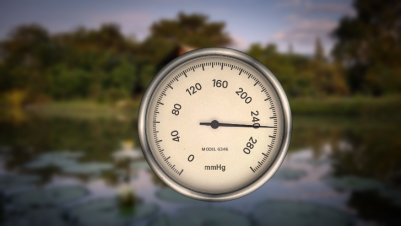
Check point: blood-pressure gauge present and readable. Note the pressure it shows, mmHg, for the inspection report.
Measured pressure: 250 mmHg
